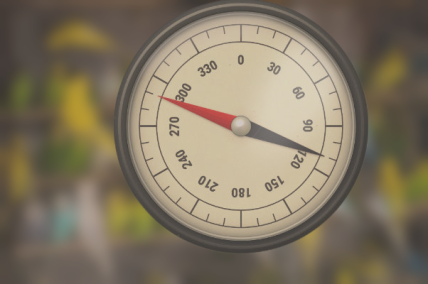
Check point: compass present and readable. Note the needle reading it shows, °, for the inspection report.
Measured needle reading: 290 °
